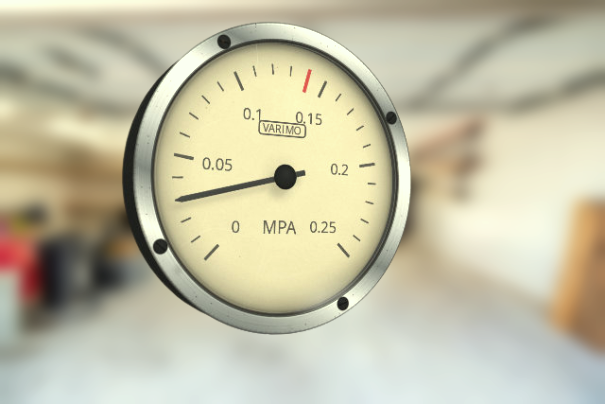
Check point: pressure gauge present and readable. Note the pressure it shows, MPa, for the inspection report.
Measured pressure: 0.03 MPa
